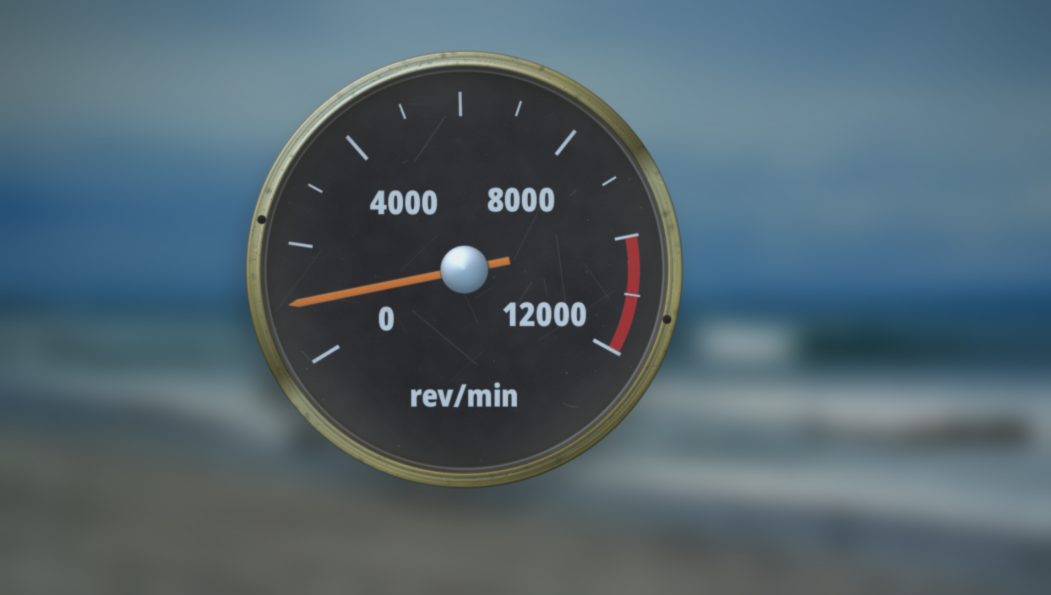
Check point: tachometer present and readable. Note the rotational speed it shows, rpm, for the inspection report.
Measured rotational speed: 1000 rpm
